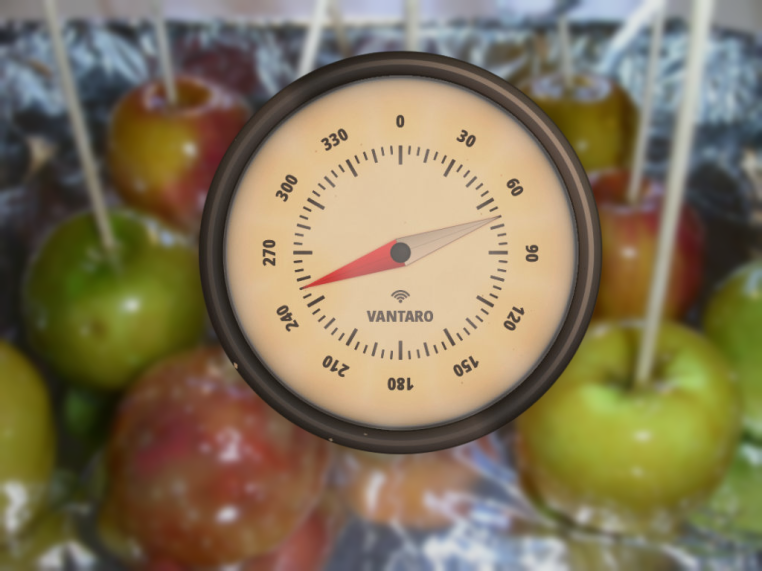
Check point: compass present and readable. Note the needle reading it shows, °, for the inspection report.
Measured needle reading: 250 °
